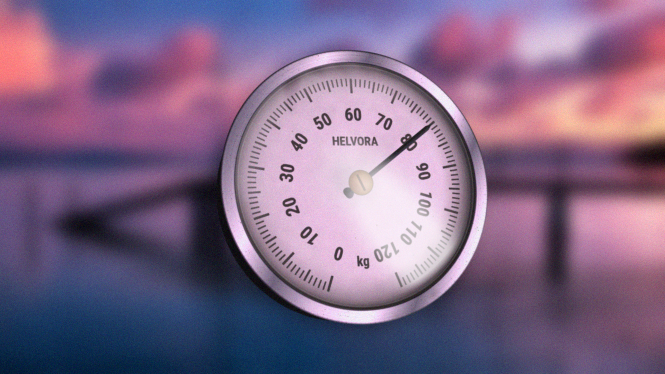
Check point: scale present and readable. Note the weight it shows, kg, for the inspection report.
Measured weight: 80 kg
